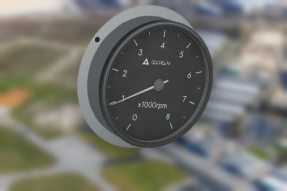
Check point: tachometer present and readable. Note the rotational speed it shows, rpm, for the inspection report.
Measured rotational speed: 1000 rpm
